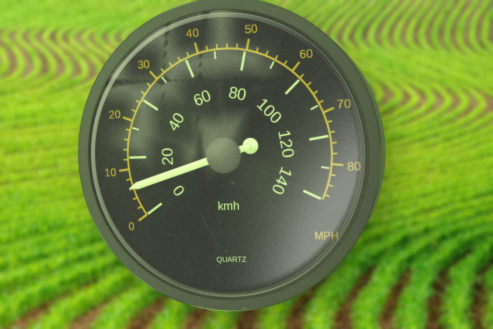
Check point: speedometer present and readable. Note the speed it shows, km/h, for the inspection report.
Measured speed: 10 km/h
